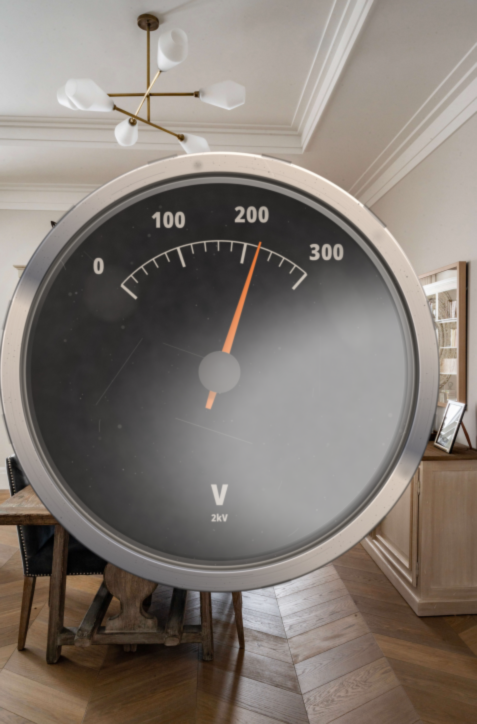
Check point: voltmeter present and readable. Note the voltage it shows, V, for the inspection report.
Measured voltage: 220 V
